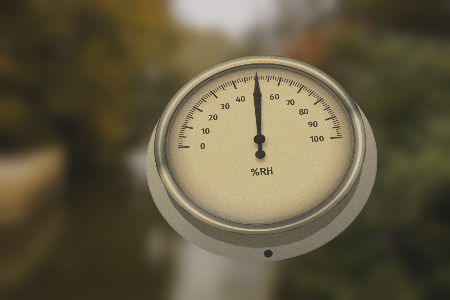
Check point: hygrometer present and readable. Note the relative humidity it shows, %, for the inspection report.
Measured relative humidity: 50 %
